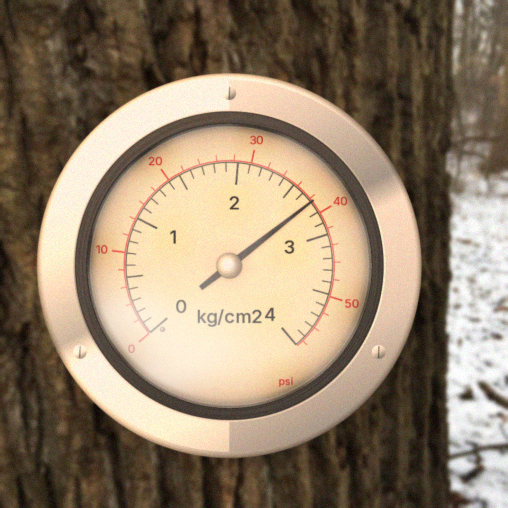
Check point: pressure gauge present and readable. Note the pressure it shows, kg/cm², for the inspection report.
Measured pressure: 2.7 kg/cm²
